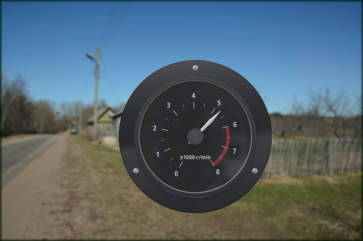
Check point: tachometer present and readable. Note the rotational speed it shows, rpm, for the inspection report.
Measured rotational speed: 5250 rpm
